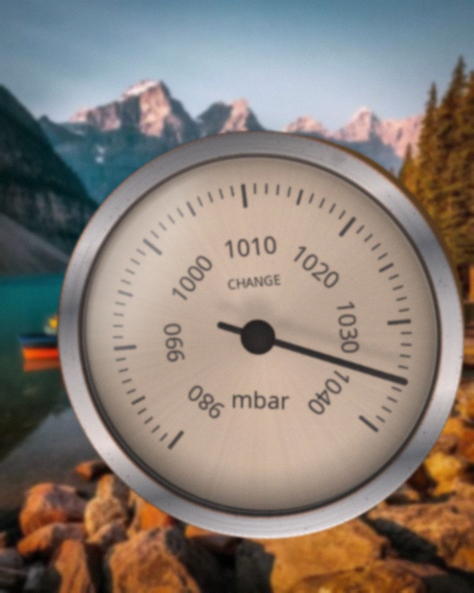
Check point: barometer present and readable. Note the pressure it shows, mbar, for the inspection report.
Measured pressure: 1035 mbar
